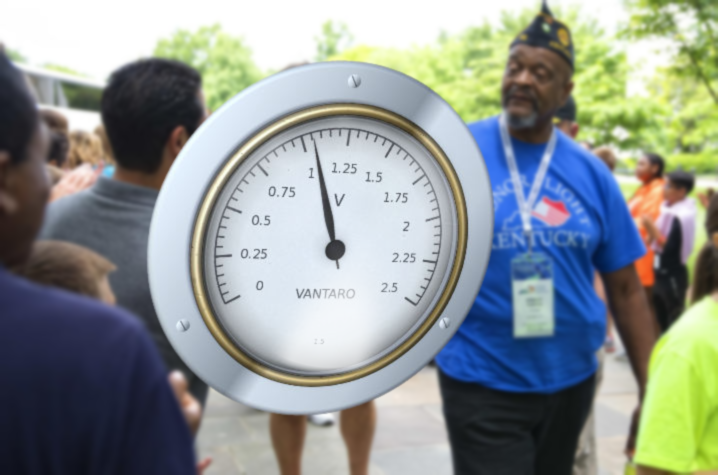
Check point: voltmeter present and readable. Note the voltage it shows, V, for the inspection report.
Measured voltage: 1.05 V
